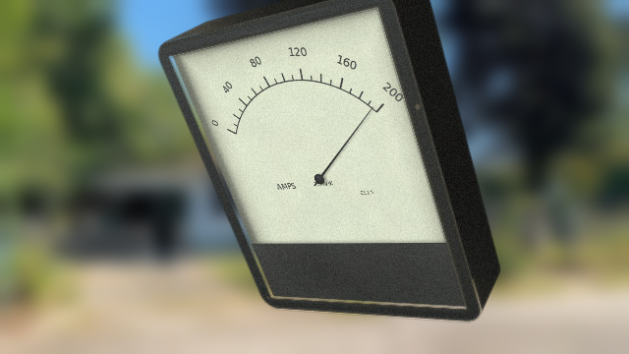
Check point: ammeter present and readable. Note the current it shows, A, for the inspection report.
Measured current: 195 A
